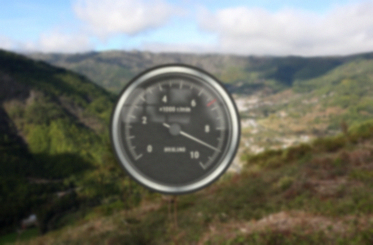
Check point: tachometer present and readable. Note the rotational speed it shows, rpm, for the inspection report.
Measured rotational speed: 9000 rpm
